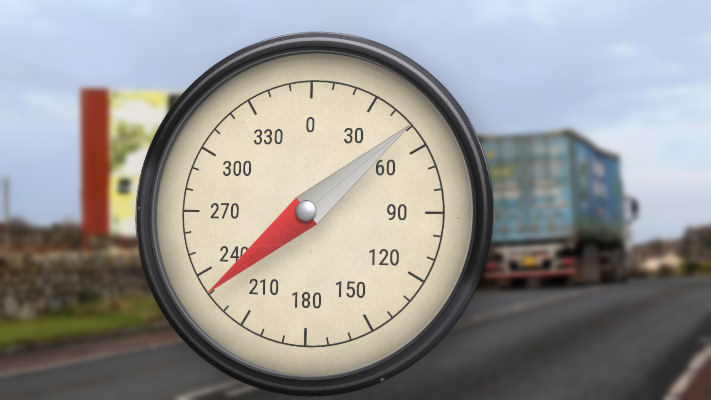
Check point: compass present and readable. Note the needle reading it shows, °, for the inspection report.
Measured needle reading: 230 °
